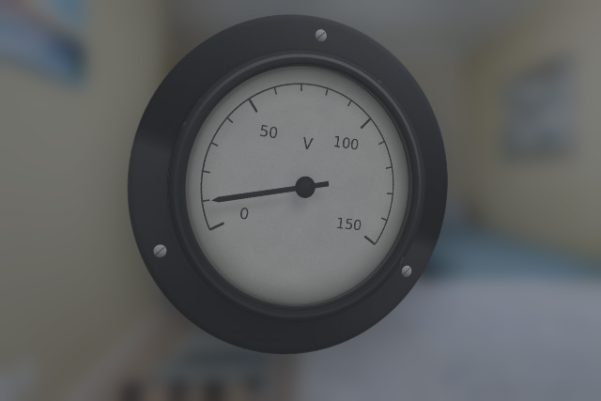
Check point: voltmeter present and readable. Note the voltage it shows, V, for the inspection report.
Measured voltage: 10 V
